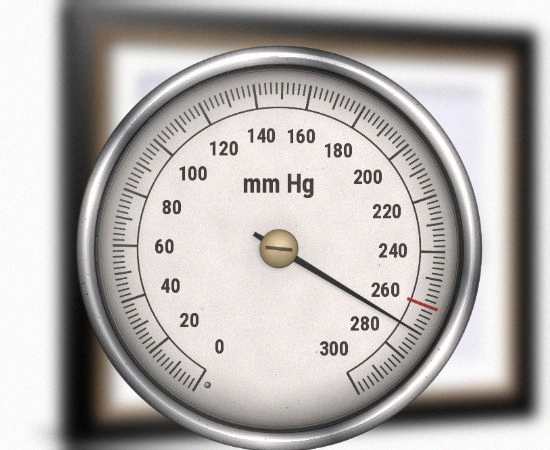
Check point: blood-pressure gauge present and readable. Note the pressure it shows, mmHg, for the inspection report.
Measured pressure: 270 mmHg
